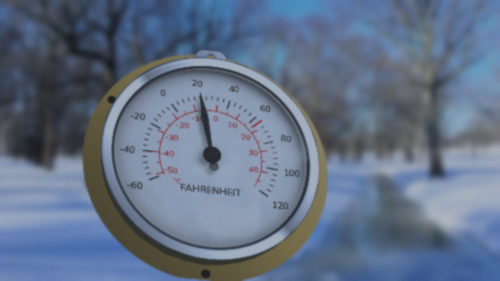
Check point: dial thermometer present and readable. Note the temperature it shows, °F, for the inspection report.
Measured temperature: 20 °F
